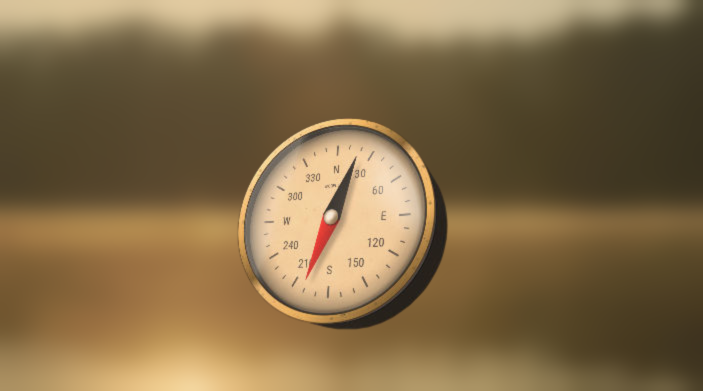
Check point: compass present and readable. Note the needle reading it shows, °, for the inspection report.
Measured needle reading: 200 °
